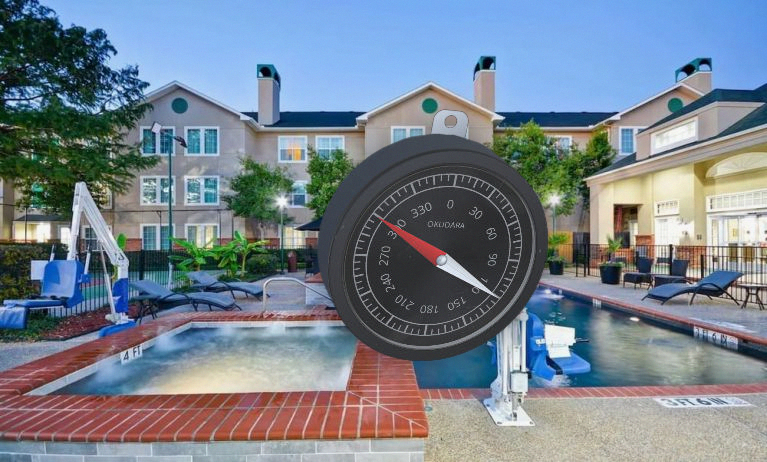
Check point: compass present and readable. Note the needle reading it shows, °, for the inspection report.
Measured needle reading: 300 °
